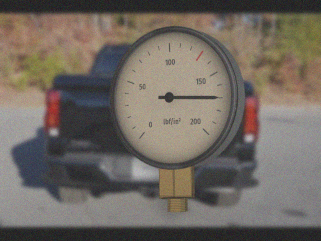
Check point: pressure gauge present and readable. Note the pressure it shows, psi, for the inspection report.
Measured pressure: 170 psi
